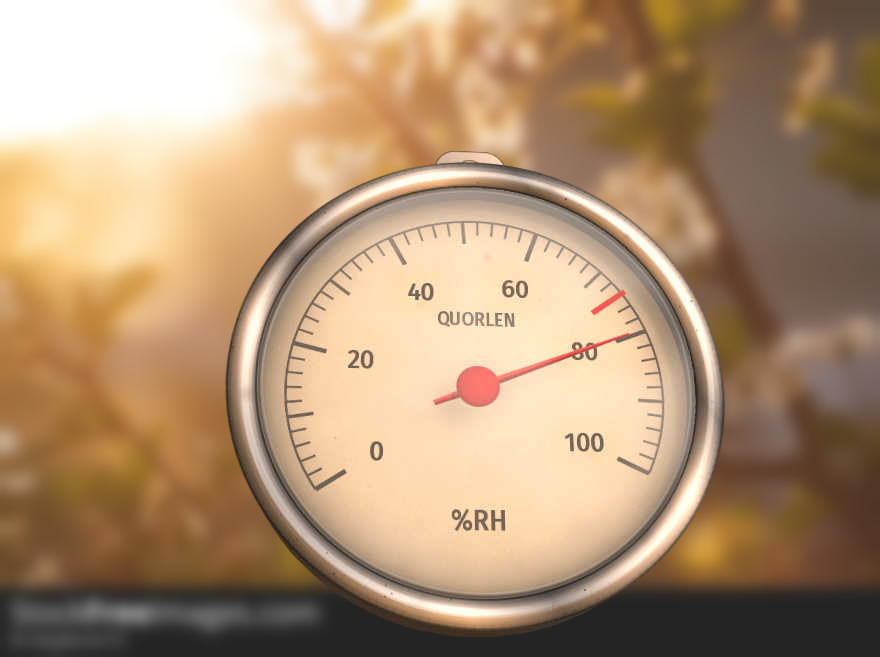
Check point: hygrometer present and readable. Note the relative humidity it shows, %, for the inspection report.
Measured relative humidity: 80 %
